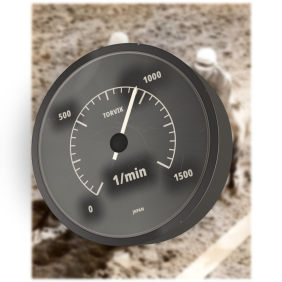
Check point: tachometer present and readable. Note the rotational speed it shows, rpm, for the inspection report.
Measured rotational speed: 950 rpm
